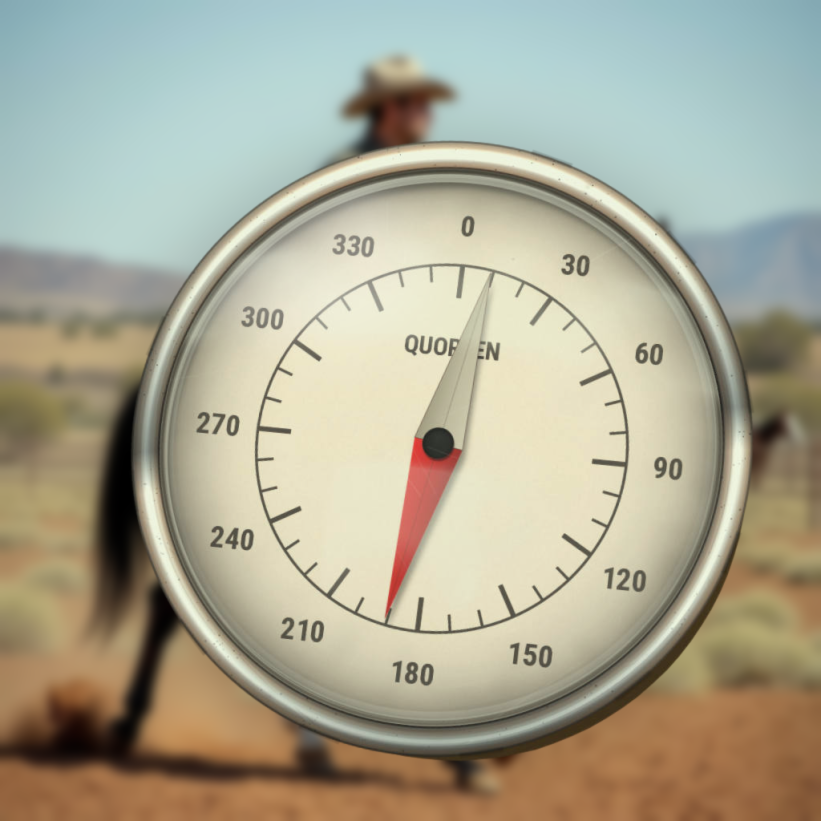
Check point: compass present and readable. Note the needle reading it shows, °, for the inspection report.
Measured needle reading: 190 °
